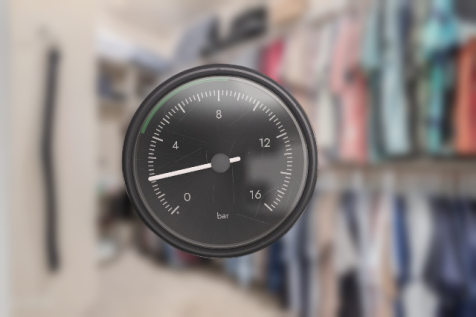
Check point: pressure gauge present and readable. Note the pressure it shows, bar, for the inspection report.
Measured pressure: 2 bar
